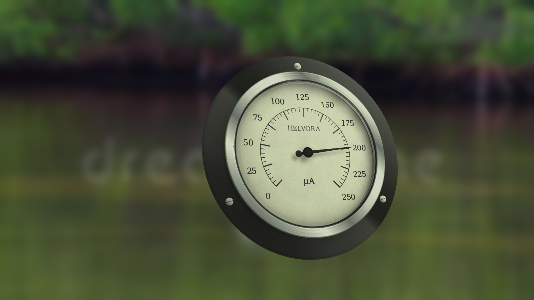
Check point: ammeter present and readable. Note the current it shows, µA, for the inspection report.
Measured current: 200 µA
